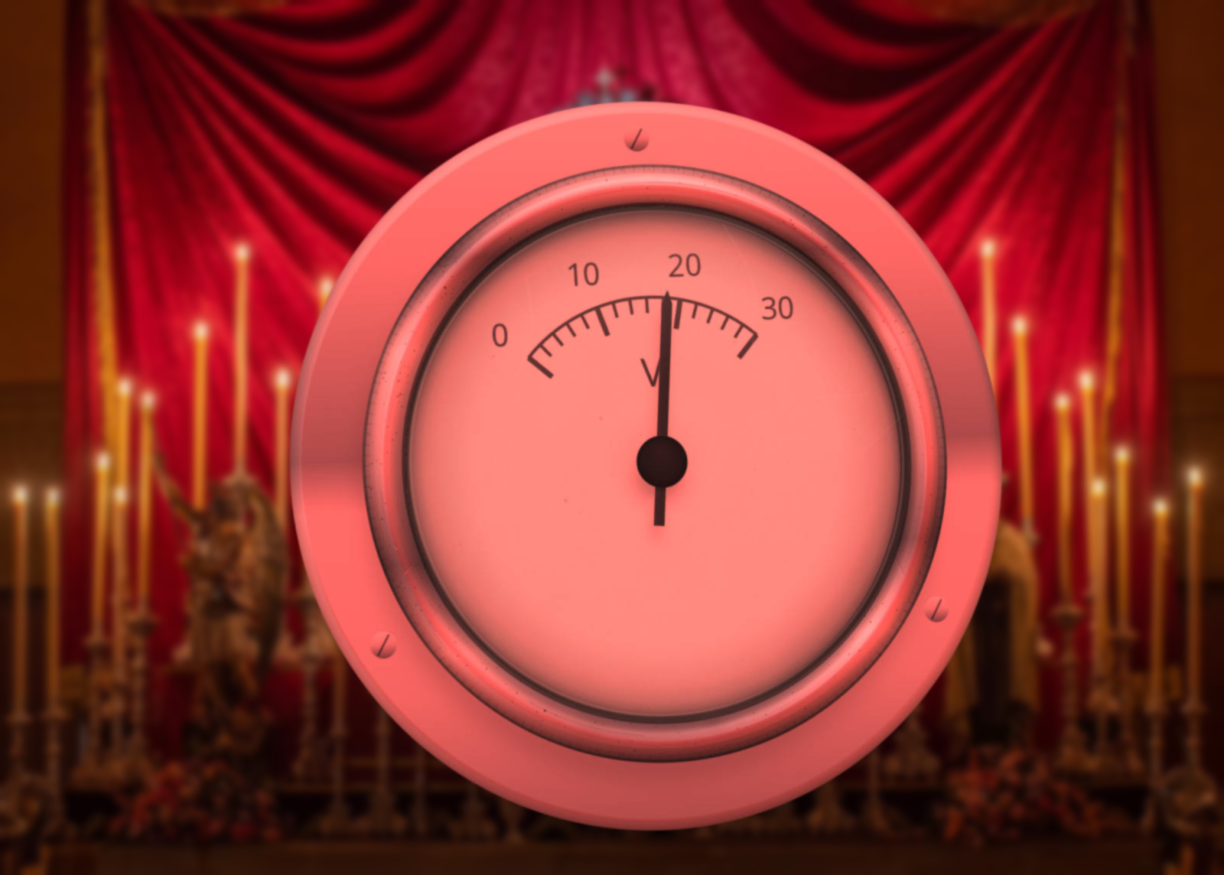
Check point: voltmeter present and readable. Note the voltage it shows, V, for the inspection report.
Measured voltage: 18 V
